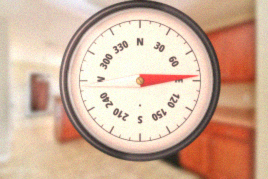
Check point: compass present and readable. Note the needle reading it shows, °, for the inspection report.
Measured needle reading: 85 °
